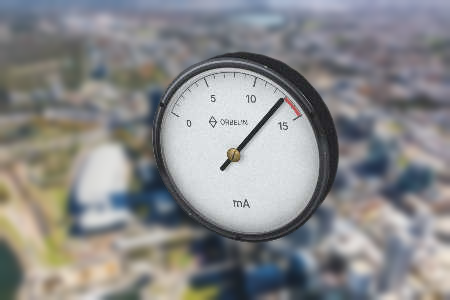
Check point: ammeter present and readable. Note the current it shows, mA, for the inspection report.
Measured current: 13 mA
